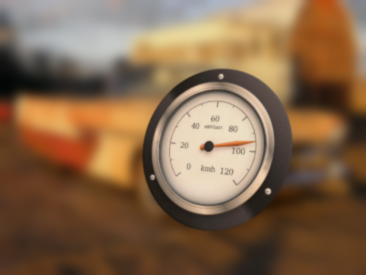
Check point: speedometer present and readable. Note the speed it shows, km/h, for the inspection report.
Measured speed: 95 km/h
